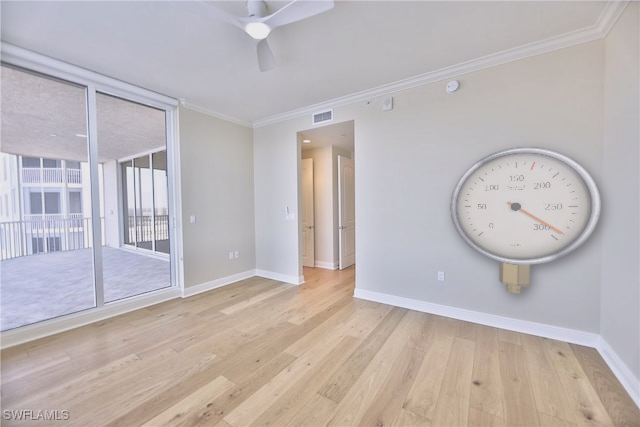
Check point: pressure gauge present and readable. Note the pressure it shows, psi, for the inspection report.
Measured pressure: 290 psi
